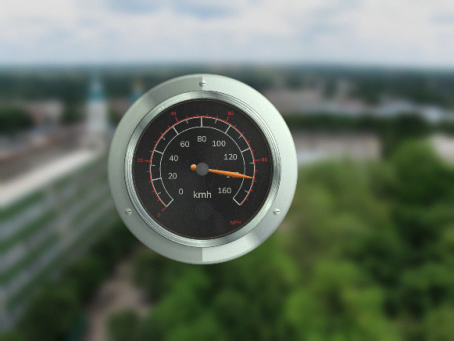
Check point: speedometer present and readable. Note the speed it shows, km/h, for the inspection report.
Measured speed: 140 km/h
